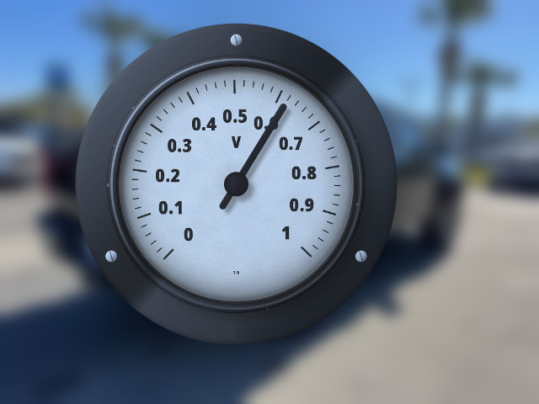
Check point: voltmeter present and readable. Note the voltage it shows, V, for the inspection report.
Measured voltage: 0.62 V
